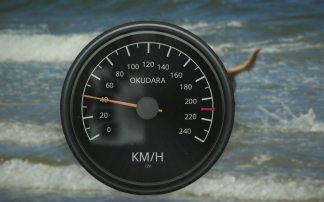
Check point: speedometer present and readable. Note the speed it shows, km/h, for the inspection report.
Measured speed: 40 km/h
